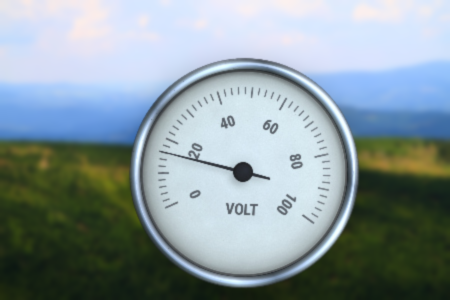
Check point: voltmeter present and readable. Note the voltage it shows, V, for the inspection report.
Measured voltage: 16 V
